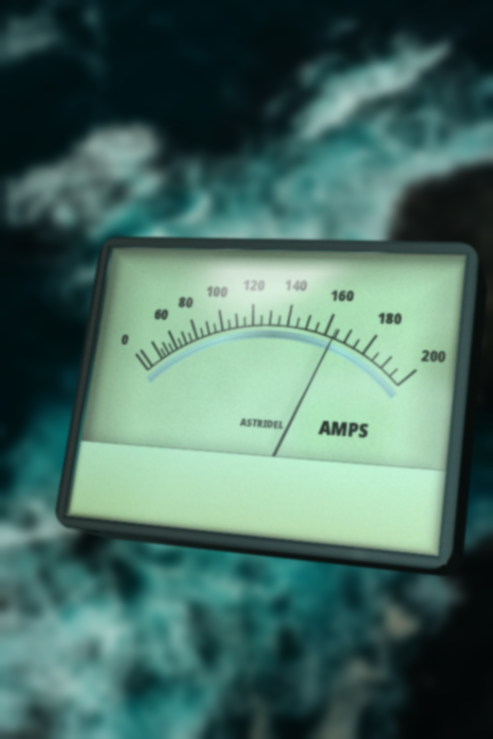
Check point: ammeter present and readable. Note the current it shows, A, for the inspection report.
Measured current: 165 A
